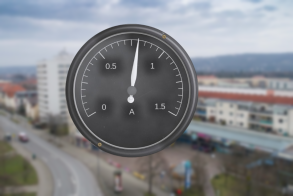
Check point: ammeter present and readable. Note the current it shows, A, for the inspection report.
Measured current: 0.8 A
